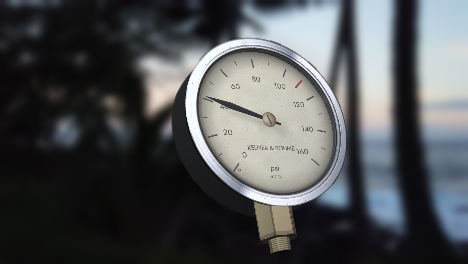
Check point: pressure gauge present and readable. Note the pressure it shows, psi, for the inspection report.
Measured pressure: 40 psi
